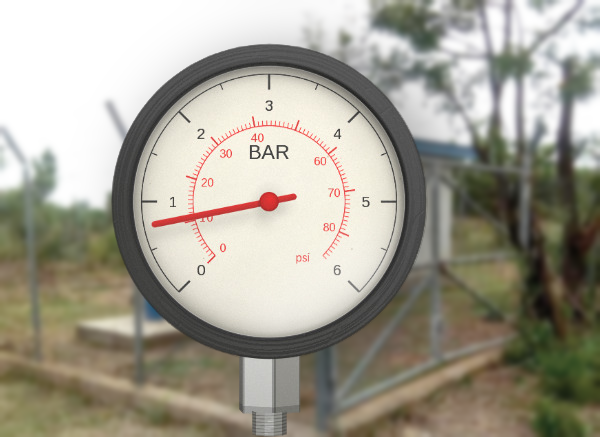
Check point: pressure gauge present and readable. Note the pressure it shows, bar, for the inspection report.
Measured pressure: 0.75 bar
